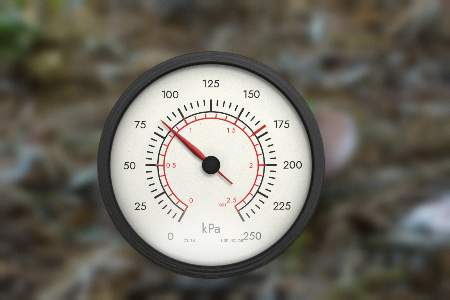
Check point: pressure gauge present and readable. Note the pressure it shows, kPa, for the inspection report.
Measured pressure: 85 kPa
